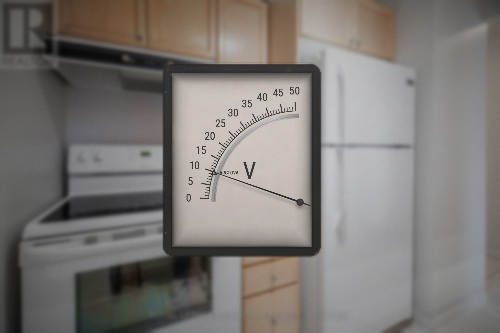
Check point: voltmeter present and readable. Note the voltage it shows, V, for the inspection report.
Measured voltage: 10 V
